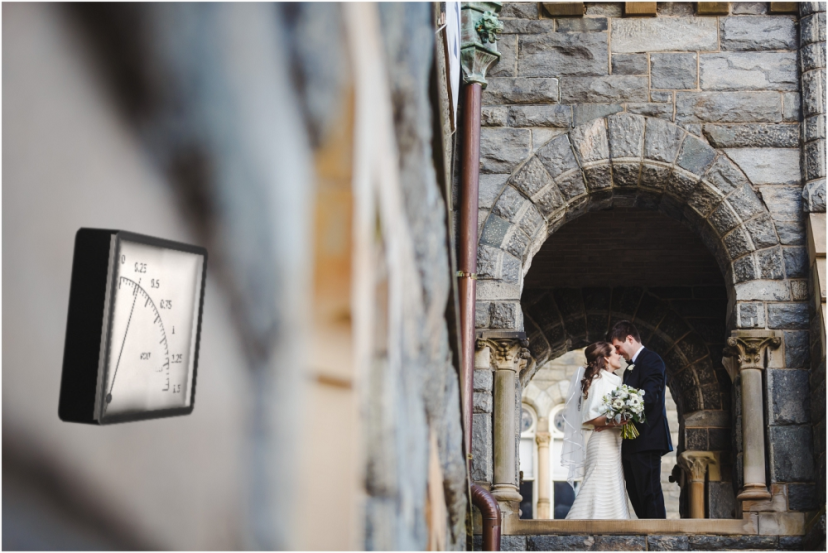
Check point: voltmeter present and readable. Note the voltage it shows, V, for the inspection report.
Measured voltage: 0.25 V
